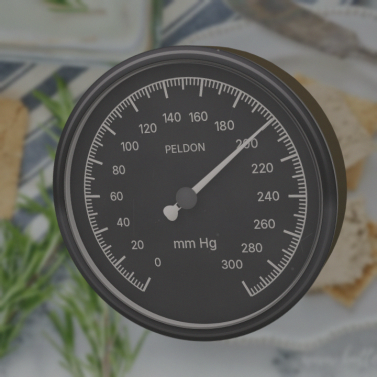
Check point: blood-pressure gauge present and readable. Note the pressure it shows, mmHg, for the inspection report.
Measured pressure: 200 mmHg
